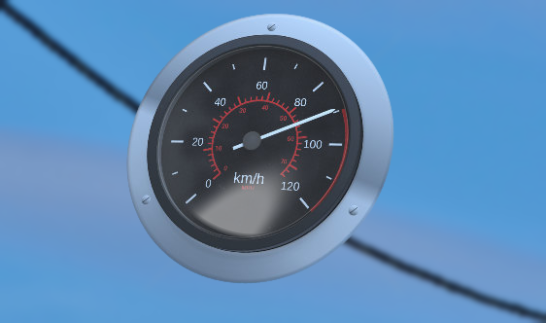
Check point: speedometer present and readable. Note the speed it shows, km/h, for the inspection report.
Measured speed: 90 km/h
